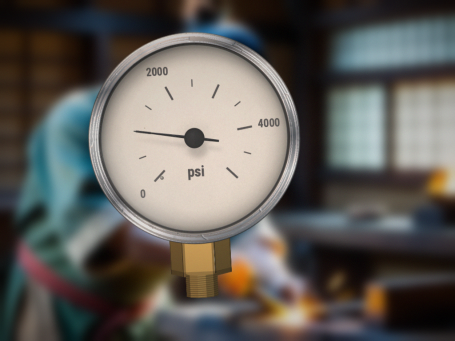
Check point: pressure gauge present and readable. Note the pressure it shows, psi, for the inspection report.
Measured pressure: 1000 psi
